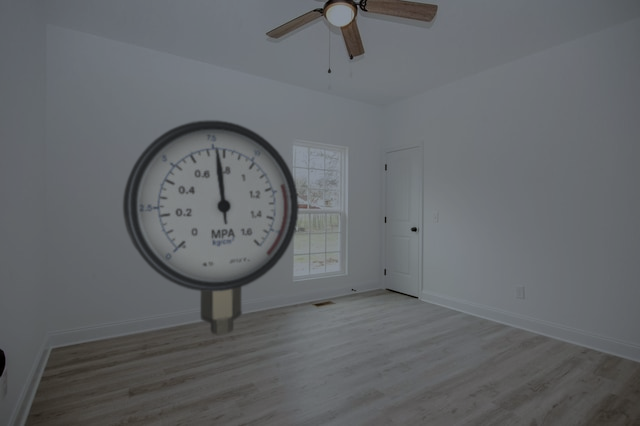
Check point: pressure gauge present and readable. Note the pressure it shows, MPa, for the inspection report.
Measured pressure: 0.75 MPa
